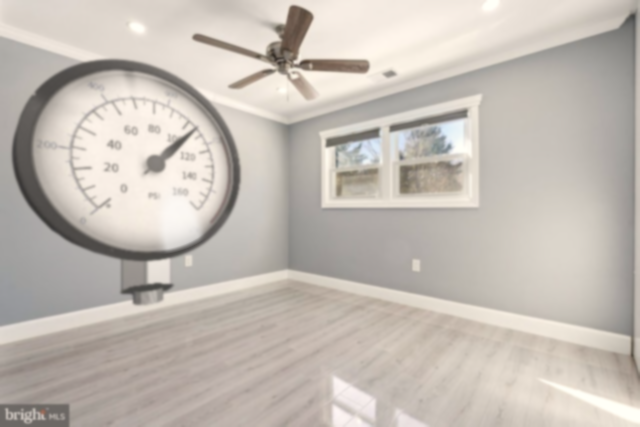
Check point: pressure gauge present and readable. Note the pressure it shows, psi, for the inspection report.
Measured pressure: 105 psi
